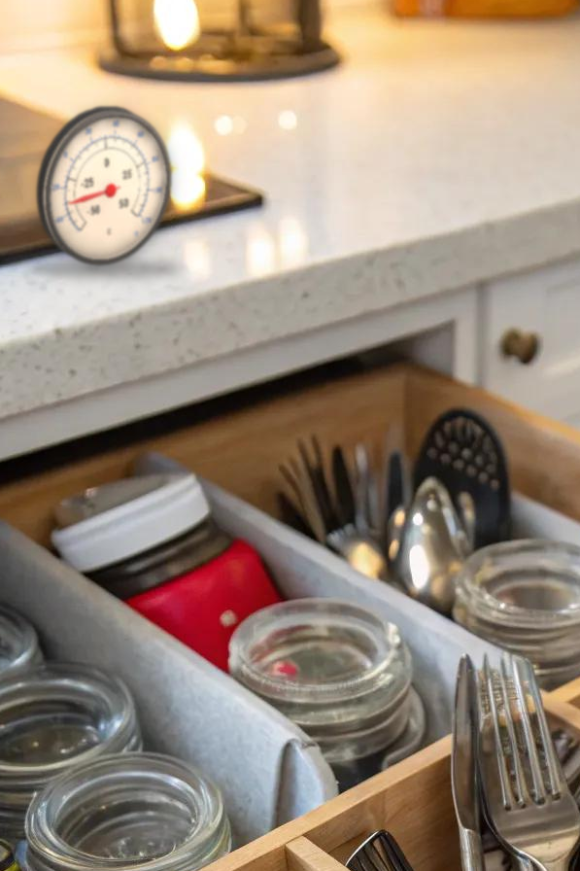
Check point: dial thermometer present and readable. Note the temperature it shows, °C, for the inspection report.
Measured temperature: -35 °C
